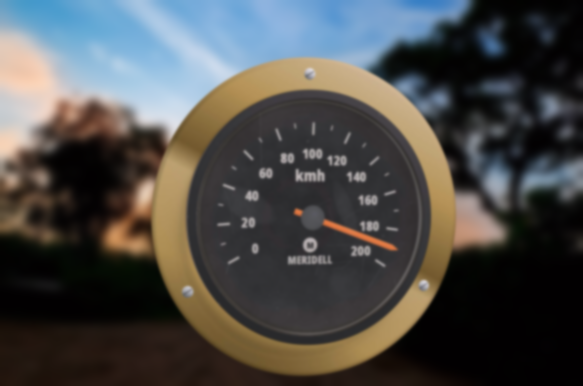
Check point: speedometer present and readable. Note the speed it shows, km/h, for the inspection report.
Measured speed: 190 km/h
